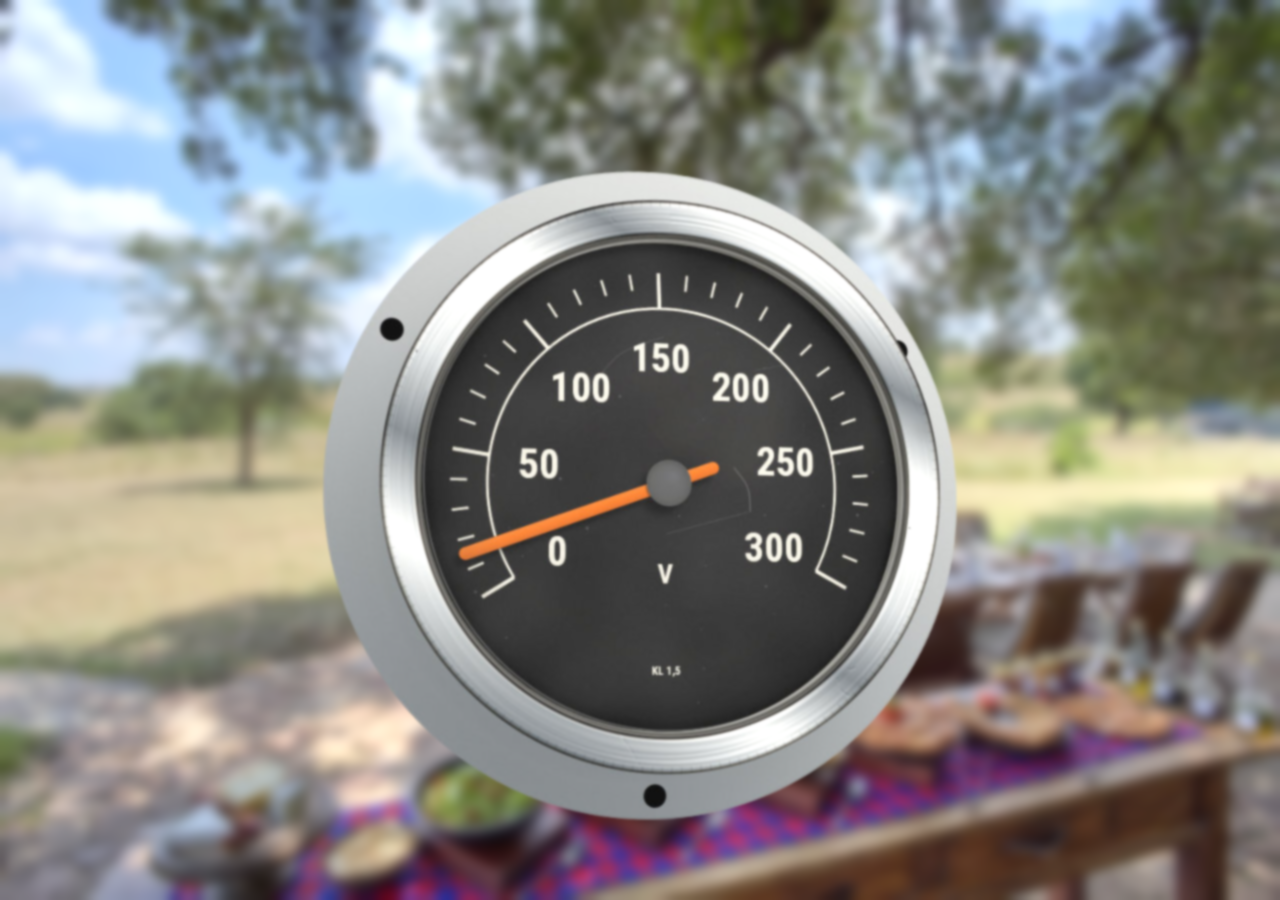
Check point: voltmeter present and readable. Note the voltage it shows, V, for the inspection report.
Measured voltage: 15 V
